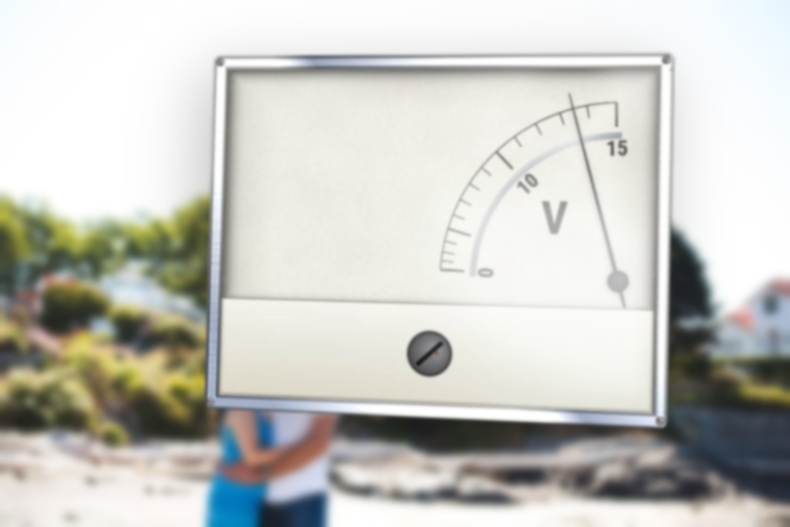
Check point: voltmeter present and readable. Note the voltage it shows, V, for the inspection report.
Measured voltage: 13.5 V
